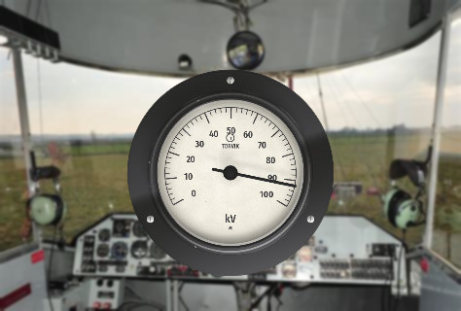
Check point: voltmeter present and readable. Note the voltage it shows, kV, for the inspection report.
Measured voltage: 92 kV
